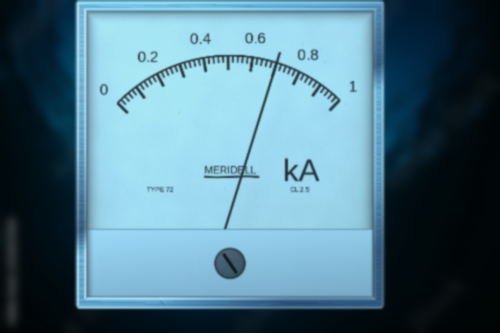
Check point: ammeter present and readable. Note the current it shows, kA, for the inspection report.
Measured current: 0.7 kA
